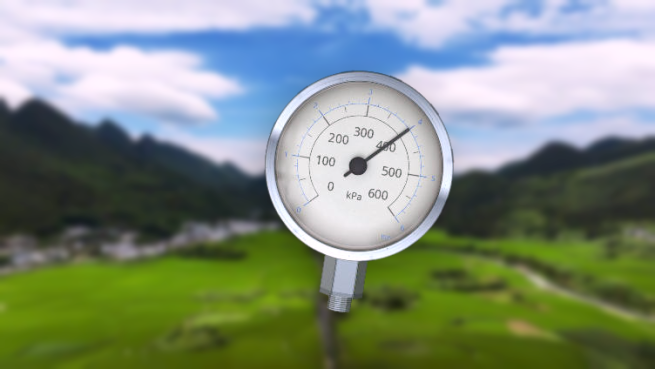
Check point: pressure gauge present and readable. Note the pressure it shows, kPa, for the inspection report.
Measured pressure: 400 kPa
